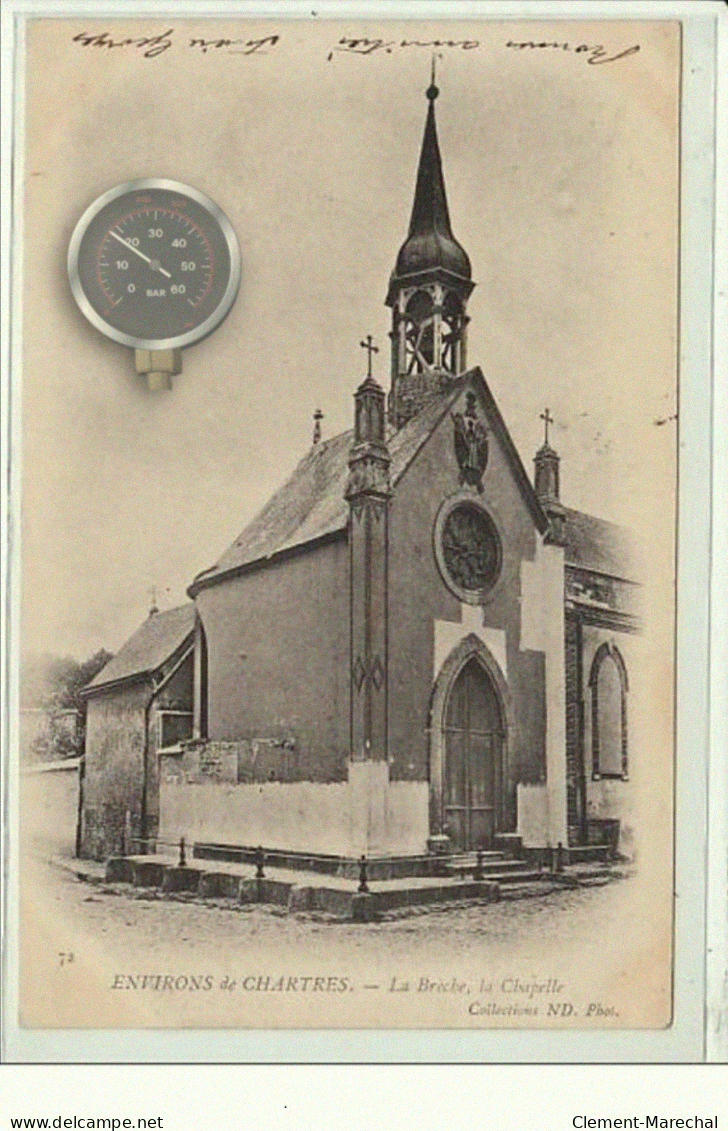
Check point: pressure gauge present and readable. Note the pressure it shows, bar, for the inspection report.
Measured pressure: 18 bar
